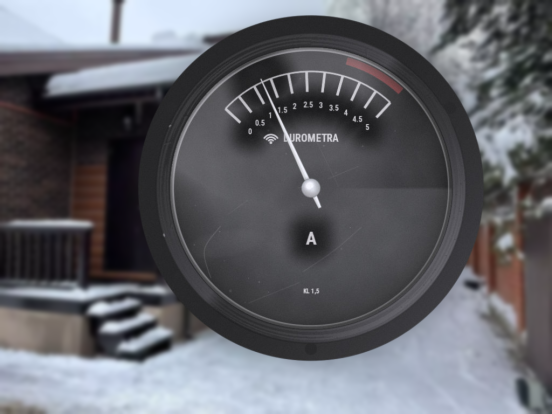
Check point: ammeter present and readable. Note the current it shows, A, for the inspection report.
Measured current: 1.25 A
